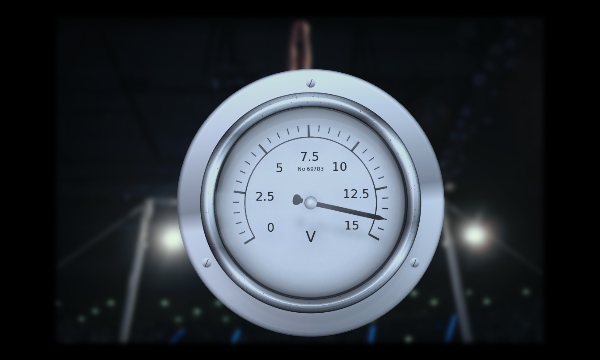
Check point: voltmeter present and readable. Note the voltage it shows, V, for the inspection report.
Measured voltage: 14 V
